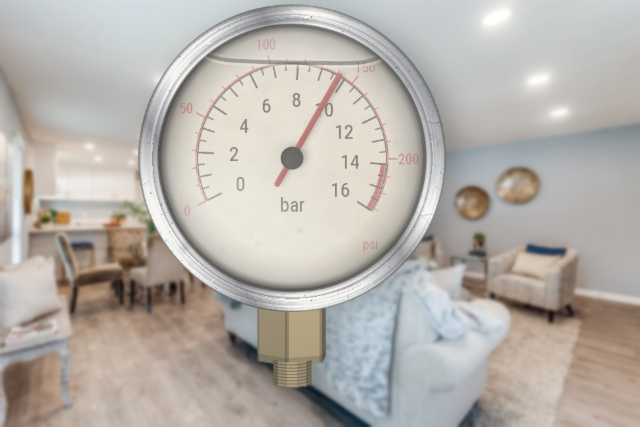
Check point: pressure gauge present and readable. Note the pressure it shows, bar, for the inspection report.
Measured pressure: 9.75 bar
